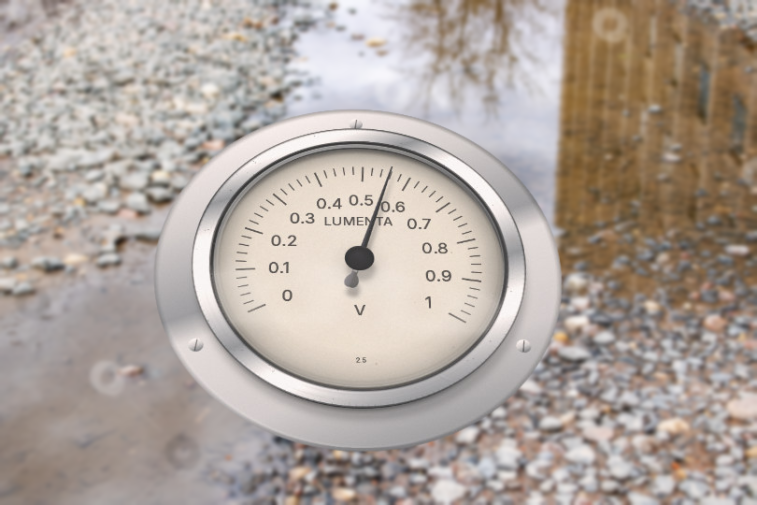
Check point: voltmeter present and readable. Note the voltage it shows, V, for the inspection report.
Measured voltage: 0.56 V
